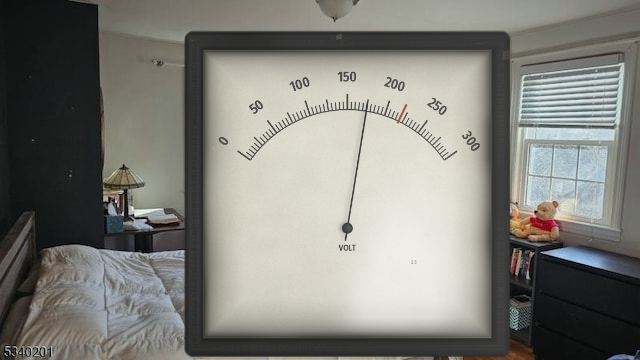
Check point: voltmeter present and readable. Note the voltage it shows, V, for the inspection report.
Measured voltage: 175 V
